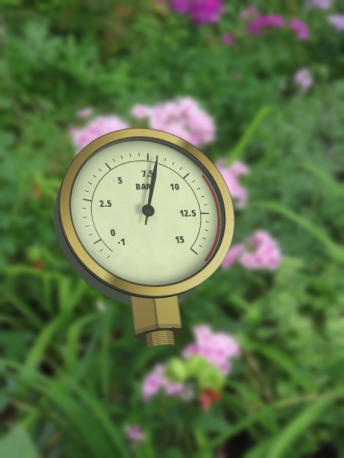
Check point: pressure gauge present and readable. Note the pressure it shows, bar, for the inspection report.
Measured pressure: 8 bar
